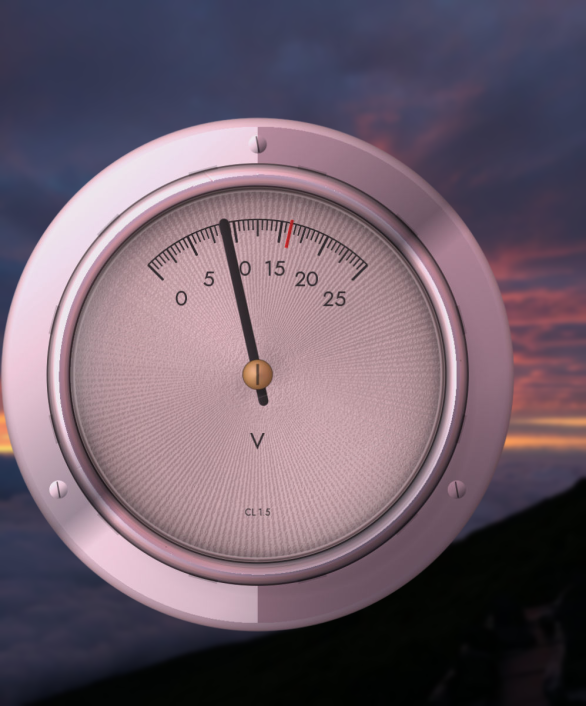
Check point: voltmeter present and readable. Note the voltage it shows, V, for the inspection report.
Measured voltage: 9 V
